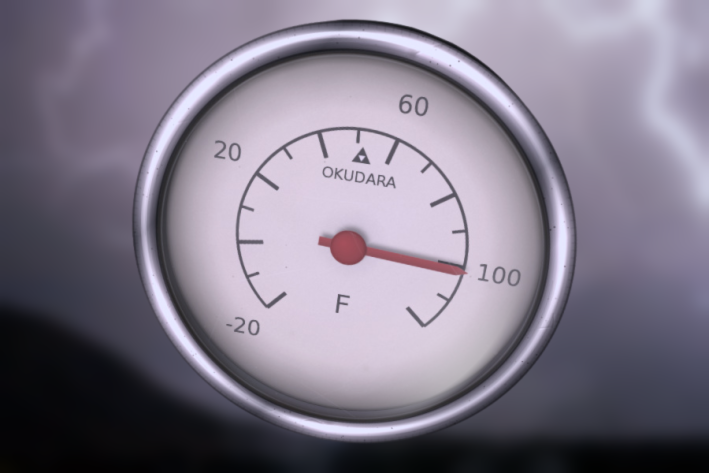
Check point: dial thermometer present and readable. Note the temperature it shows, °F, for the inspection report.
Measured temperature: 100 °F
